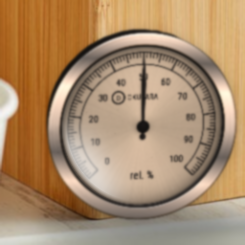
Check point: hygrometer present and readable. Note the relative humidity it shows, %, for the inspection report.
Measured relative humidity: 50 %
